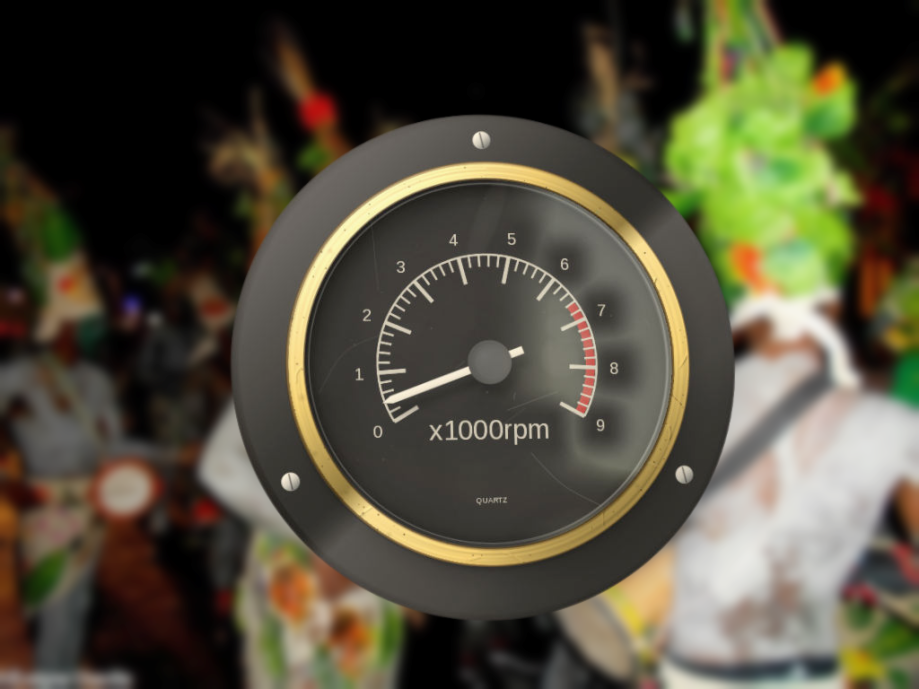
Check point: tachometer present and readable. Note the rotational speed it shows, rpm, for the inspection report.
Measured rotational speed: 400 rpm
